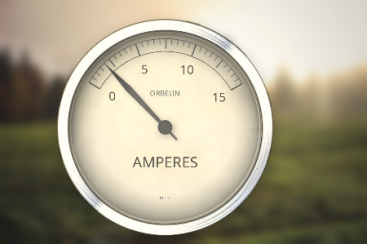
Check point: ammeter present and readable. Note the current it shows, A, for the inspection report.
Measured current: 2 A
